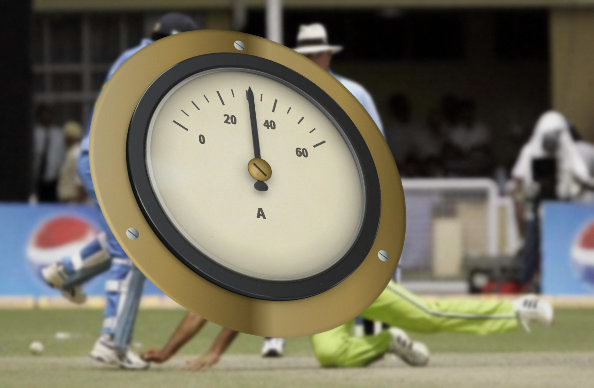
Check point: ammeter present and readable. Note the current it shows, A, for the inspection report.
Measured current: 30 A
